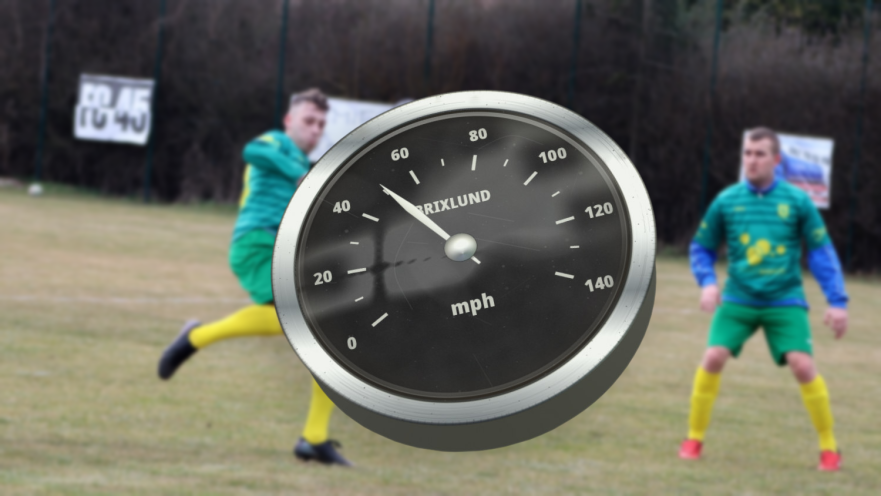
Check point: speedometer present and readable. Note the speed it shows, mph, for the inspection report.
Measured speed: 50 mph
